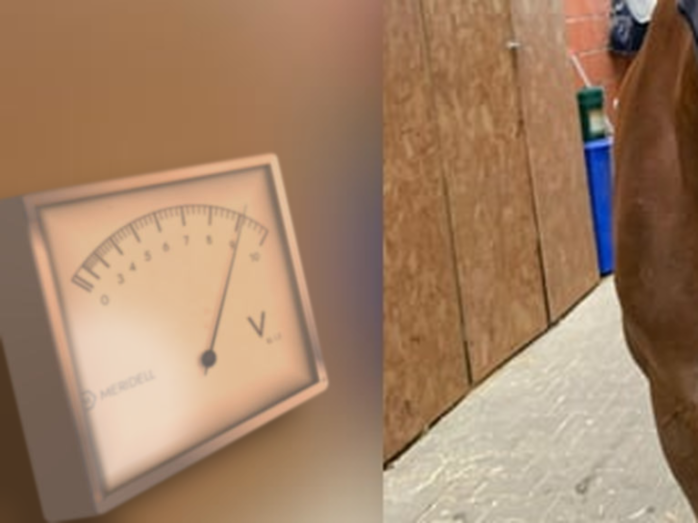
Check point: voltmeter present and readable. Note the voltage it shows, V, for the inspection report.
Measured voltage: 9 V
